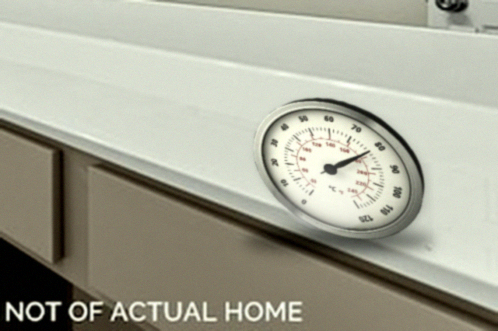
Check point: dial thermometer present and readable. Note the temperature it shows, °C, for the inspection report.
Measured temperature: 80 °C
